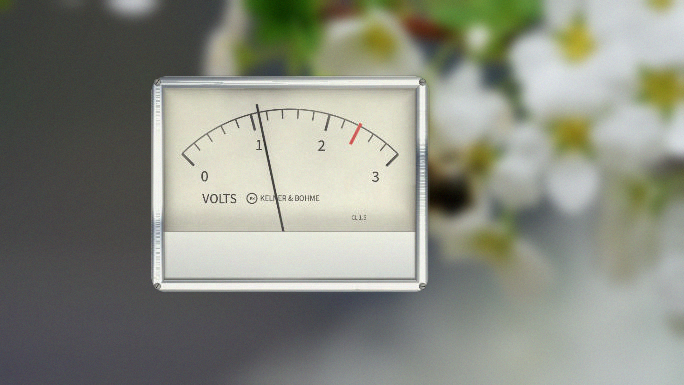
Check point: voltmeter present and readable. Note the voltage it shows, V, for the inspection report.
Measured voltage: 1.1 V
